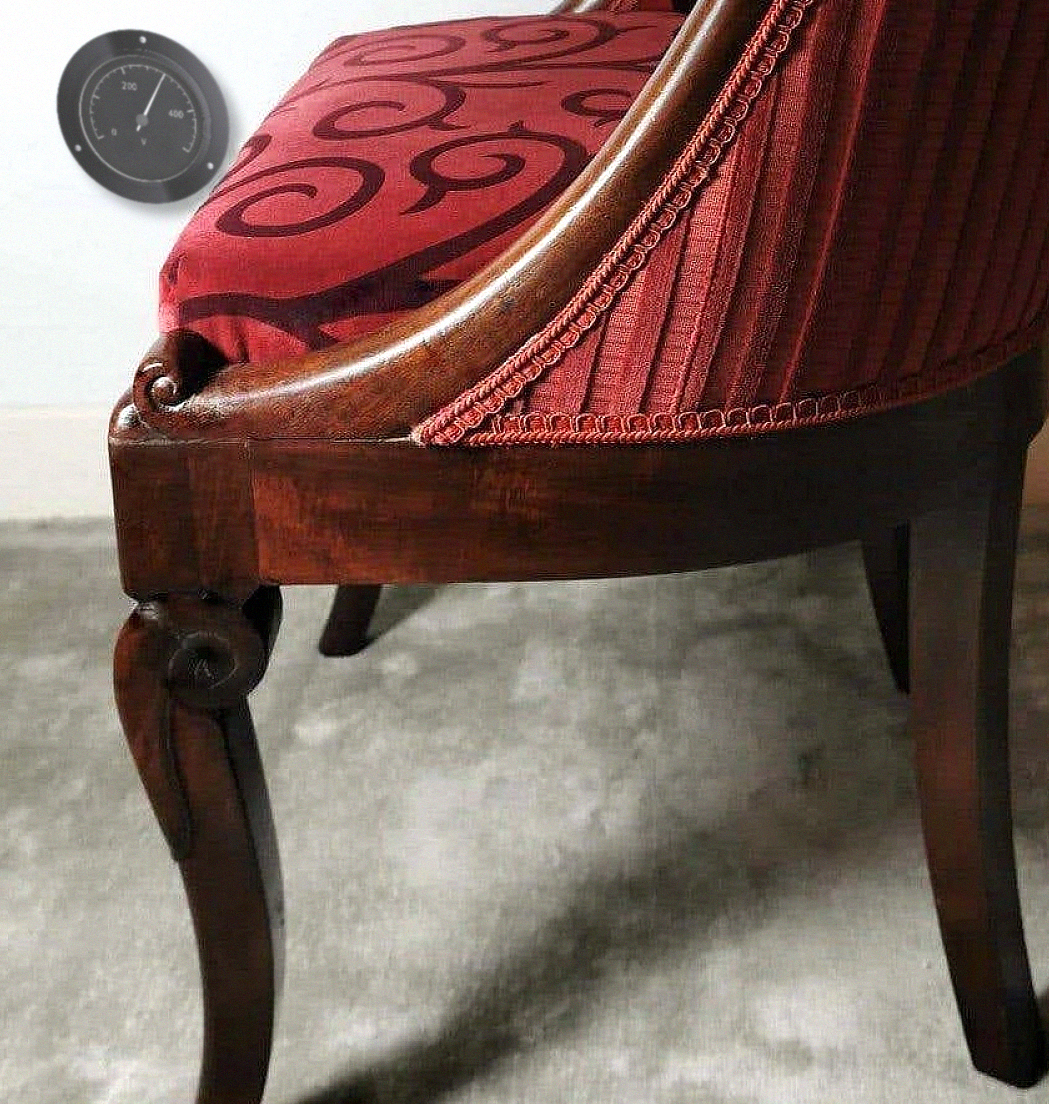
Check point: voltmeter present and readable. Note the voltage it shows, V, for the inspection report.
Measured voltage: 300 V
